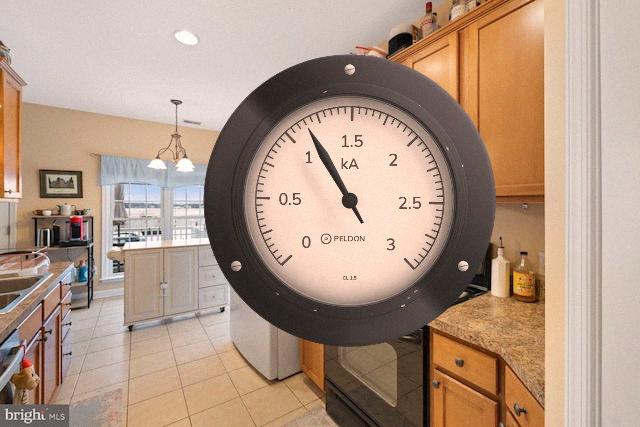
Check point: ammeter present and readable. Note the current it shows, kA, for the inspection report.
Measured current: 1.15 kA
